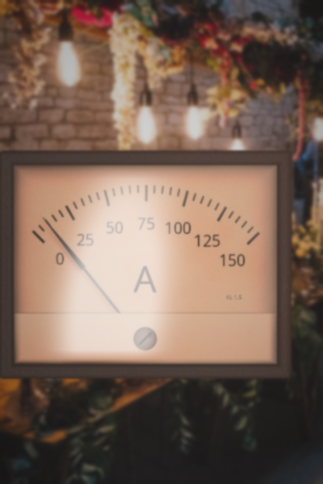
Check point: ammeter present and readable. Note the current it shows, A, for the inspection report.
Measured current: 10 A
